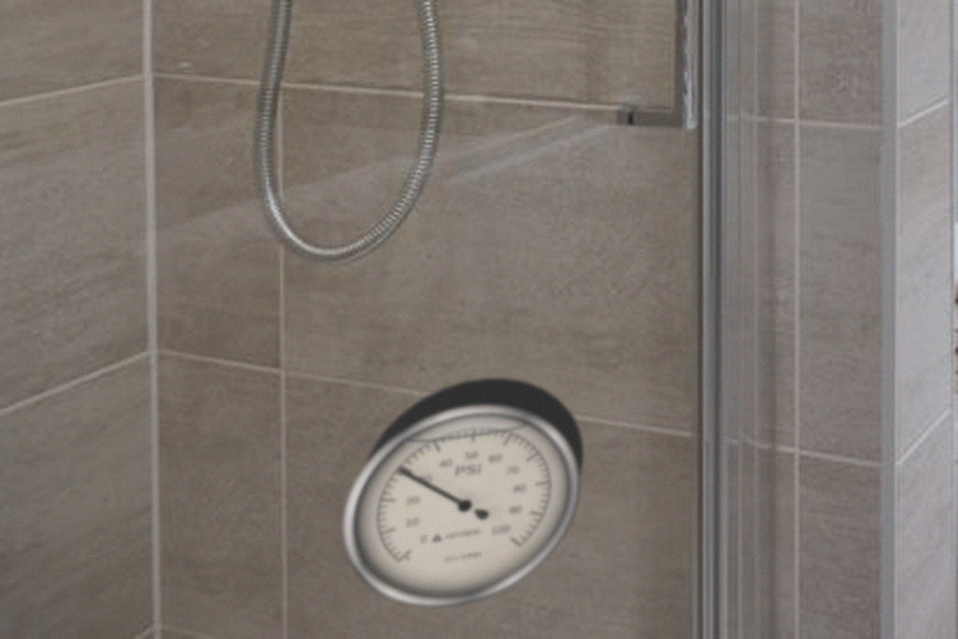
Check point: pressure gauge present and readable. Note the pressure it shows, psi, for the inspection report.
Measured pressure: 30 psi
